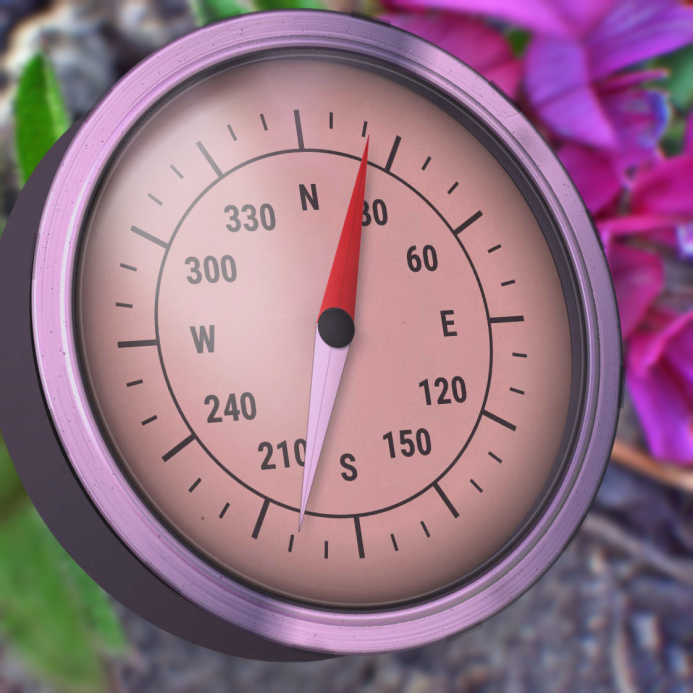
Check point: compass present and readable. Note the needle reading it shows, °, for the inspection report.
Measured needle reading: 20 °
